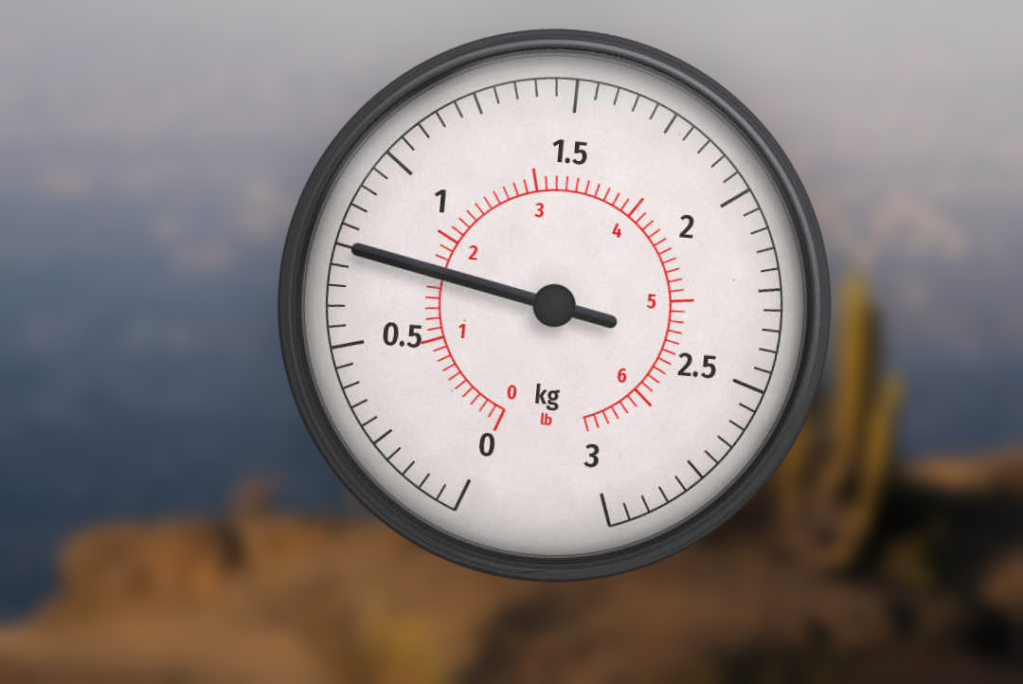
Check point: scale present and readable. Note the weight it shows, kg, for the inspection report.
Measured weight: 0.75 kg
